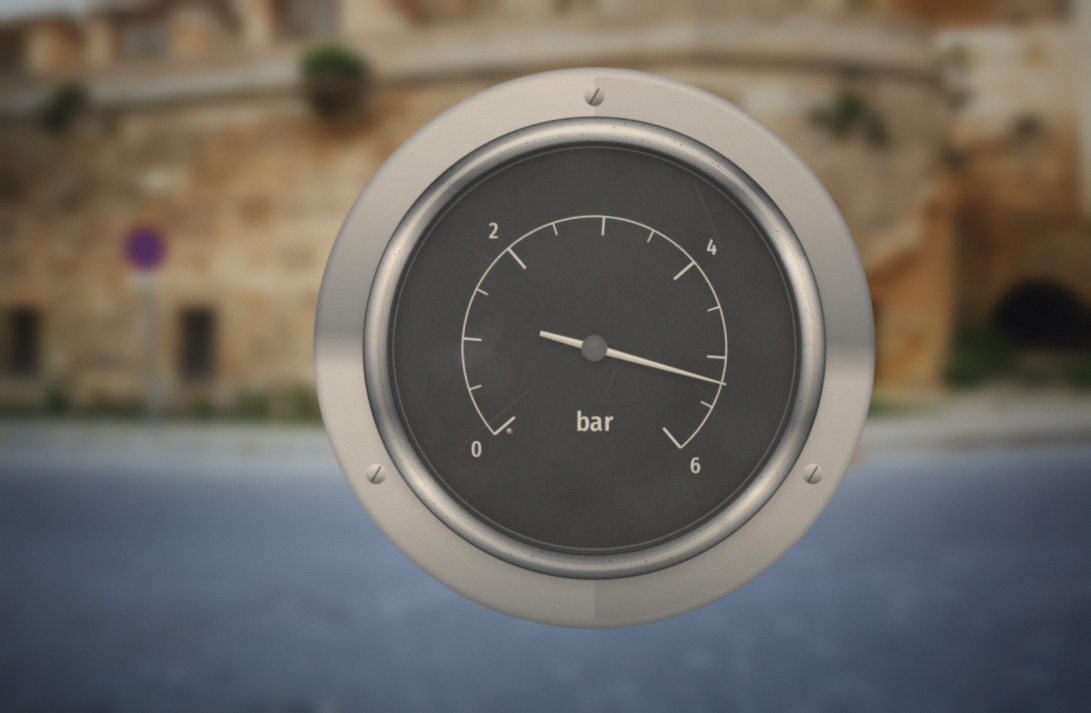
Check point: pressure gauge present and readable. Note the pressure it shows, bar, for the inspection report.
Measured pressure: 5.25 bar
